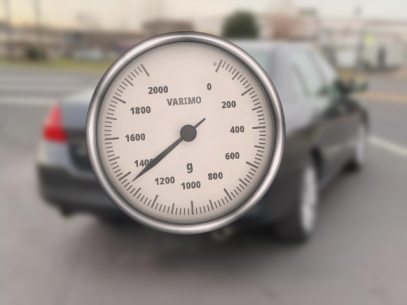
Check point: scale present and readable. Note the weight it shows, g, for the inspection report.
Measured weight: 1360 g
